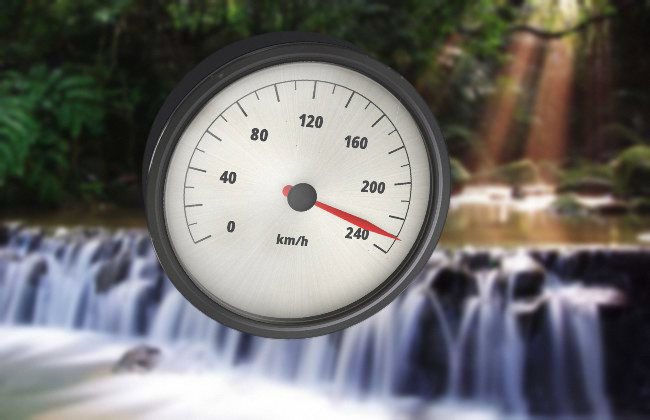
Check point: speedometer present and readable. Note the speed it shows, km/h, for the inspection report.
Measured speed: 230 km/h
